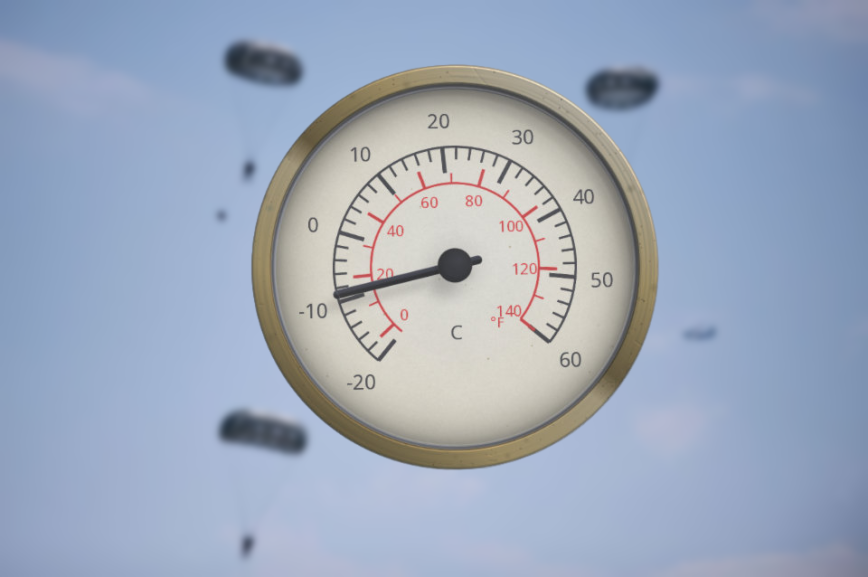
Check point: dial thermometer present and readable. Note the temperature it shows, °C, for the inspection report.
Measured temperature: -9 °C
